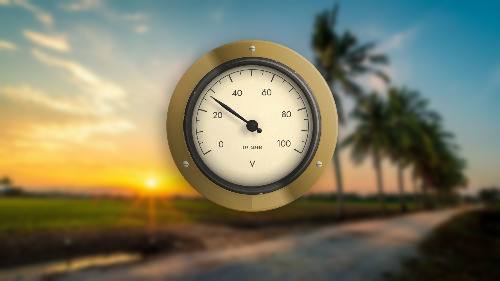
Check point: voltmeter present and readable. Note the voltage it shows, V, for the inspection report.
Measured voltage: 27.5 V
